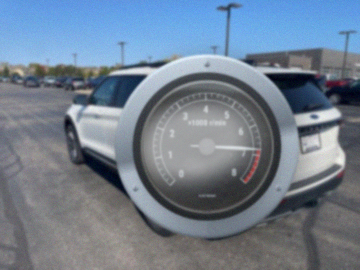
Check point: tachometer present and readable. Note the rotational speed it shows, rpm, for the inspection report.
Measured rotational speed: 6800 rpm
